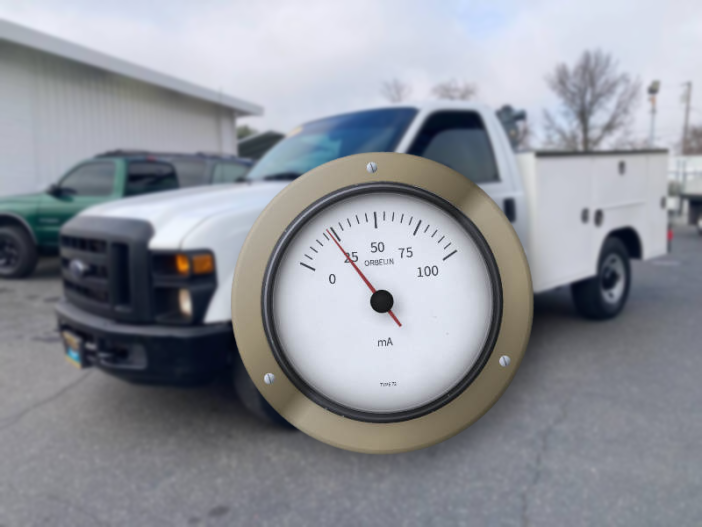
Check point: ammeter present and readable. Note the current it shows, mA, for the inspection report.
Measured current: 22.5 mA
